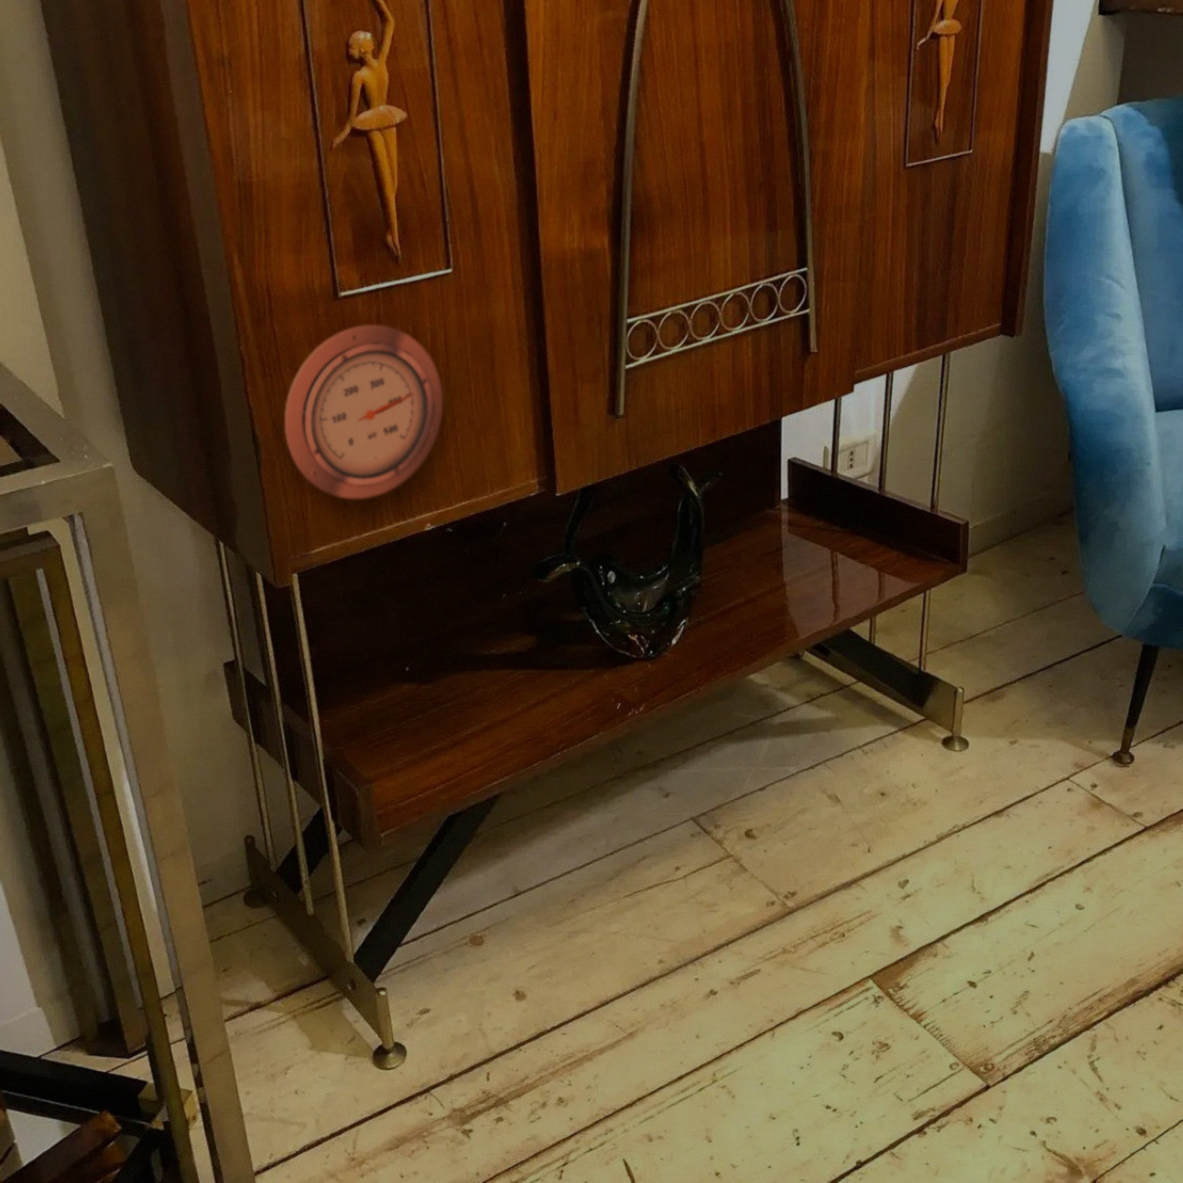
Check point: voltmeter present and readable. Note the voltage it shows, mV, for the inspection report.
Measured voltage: 400 mV
